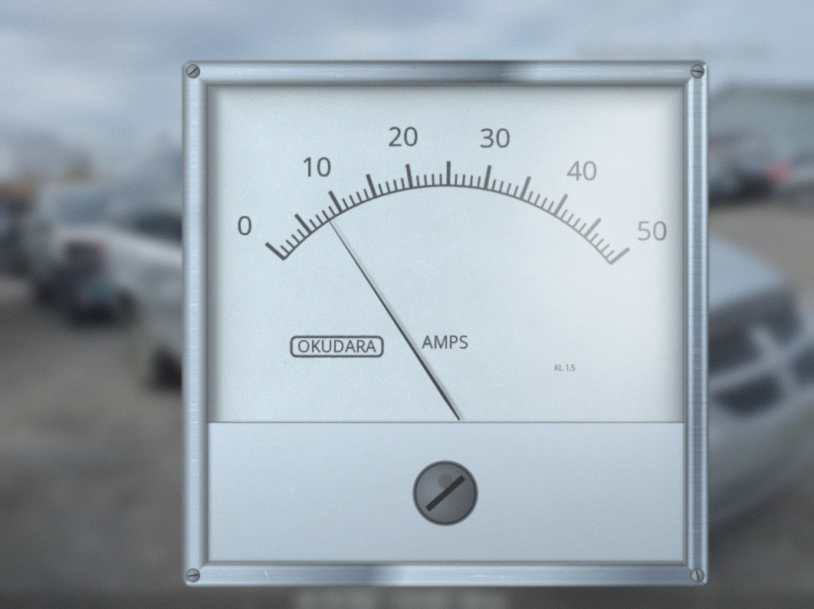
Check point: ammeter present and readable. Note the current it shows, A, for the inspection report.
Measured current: 8 A
